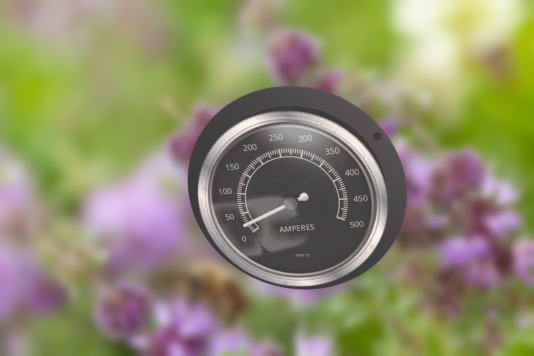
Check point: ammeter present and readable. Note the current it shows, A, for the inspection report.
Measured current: 25 A
